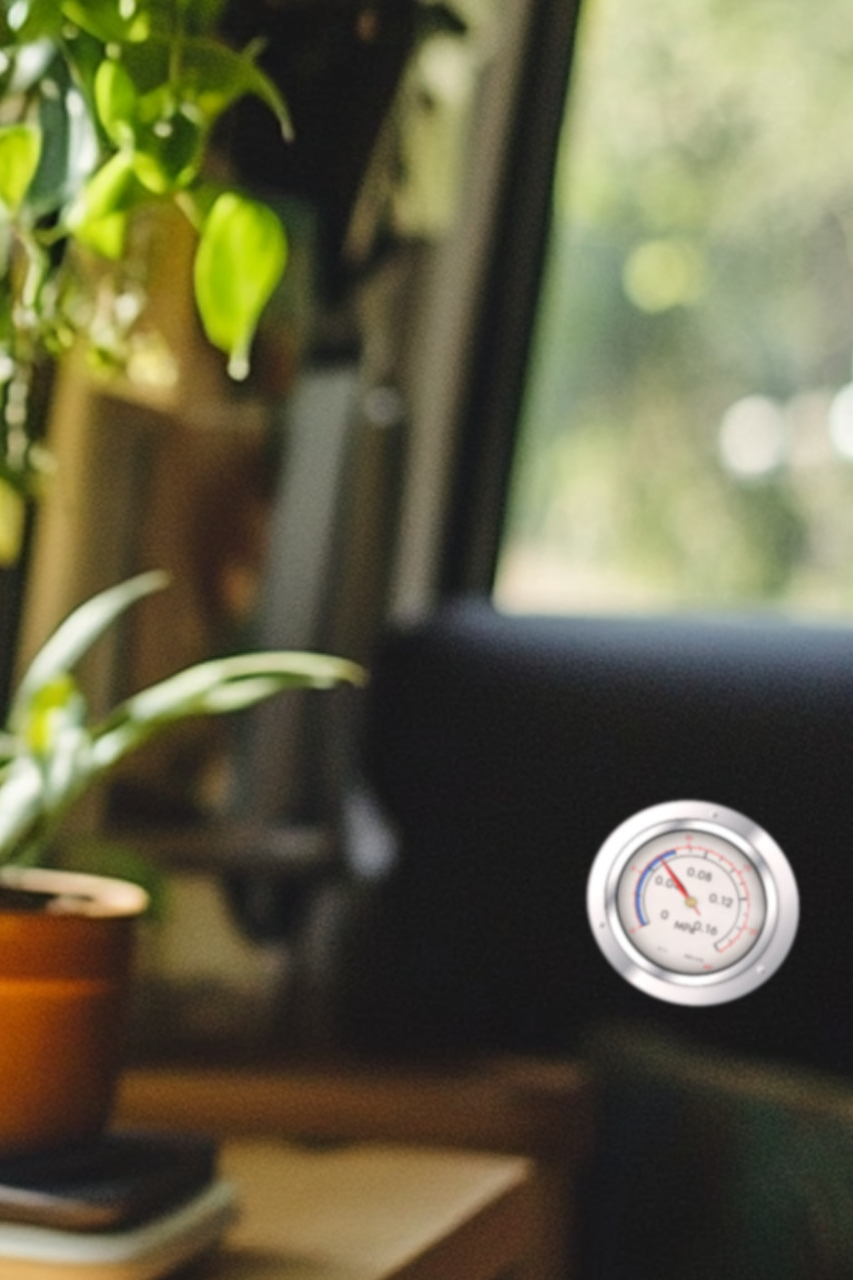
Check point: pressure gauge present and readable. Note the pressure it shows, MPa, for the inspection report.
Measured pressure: 0.05 MPa
